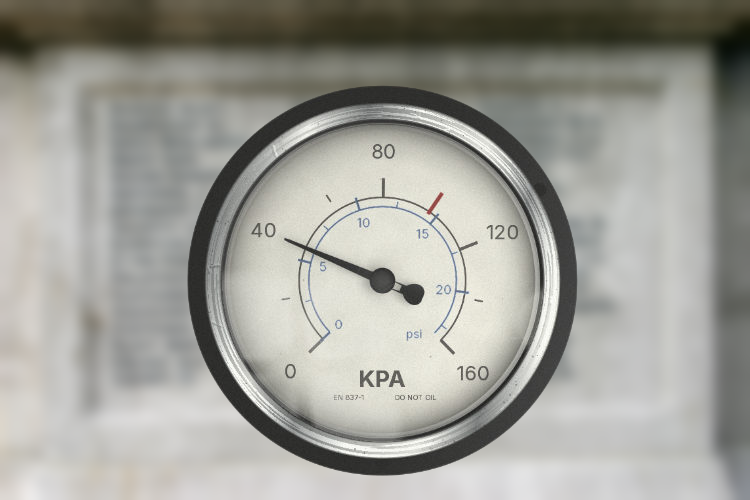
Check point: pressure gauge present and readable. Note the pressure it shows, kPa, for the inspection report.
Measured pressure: 40 kPa
